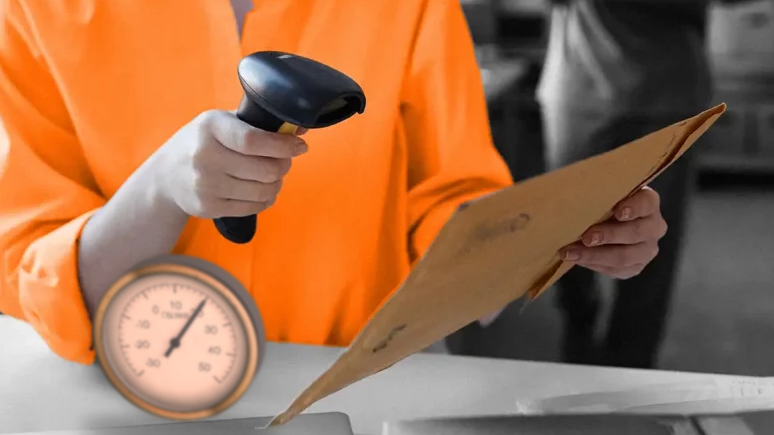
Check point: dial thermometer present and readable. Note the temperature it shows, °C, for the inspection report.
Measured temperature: 20 °C
